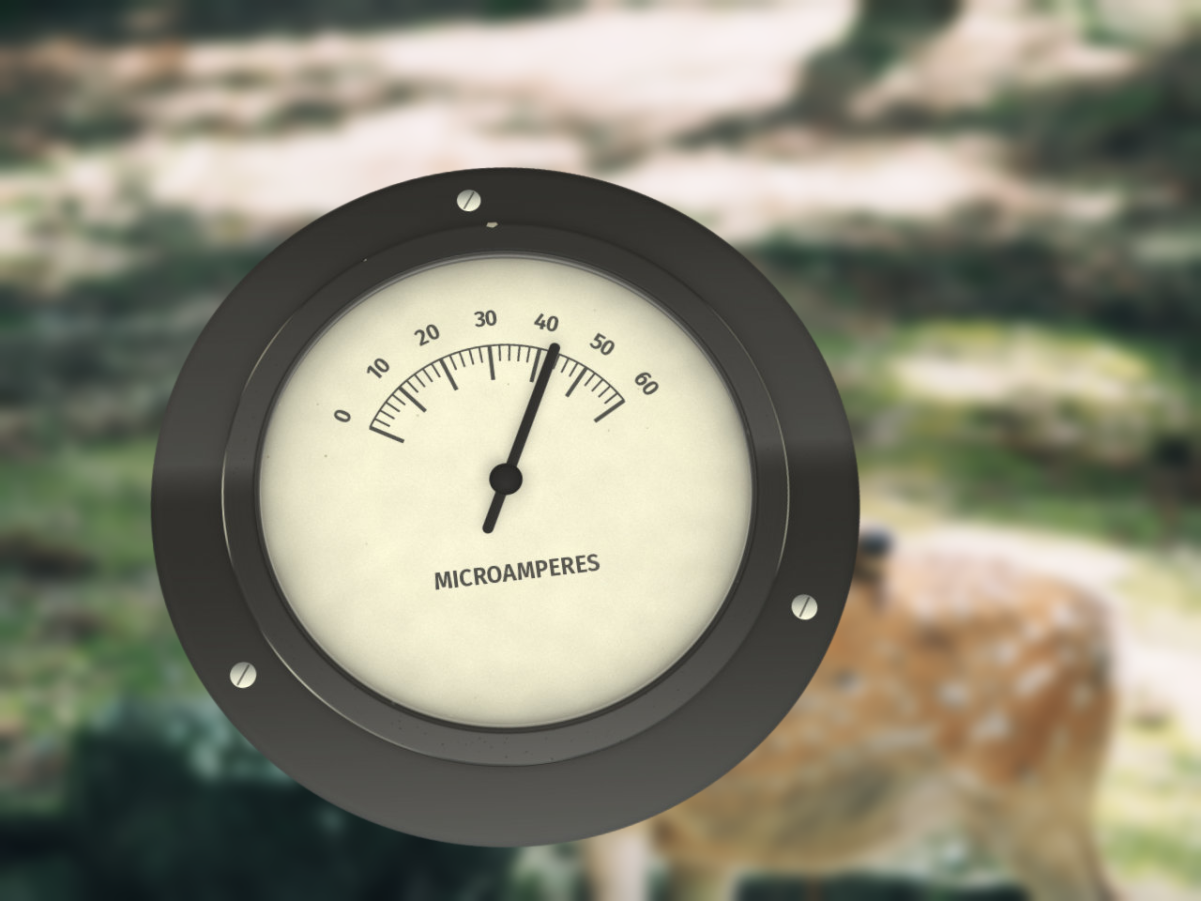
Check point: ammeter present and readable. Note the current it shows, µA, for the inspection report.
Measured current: 43 µA
